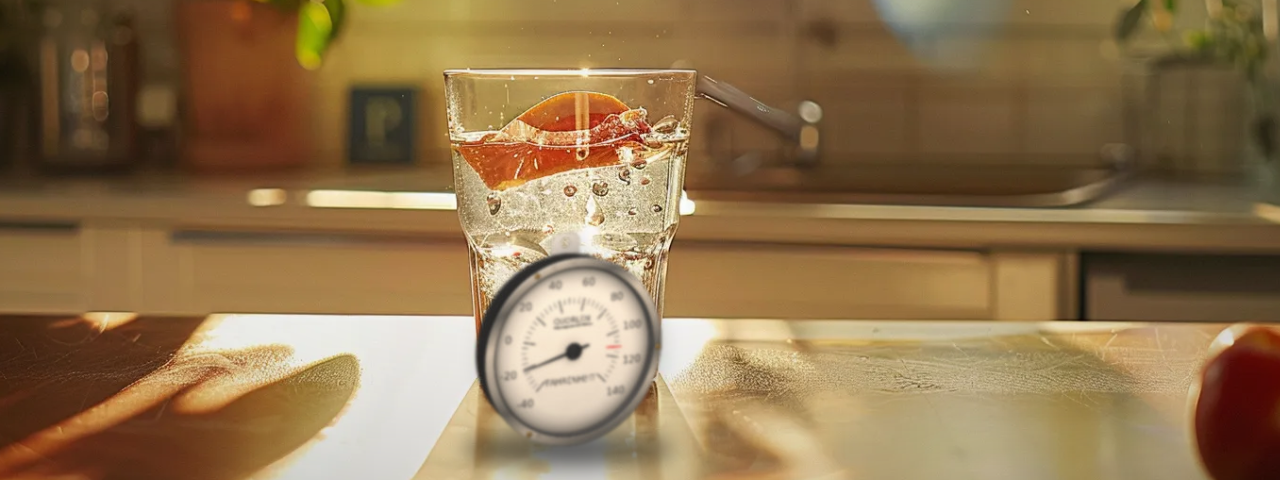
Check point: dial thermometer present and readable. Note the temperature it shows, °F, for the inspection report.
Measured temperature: -20 °F
